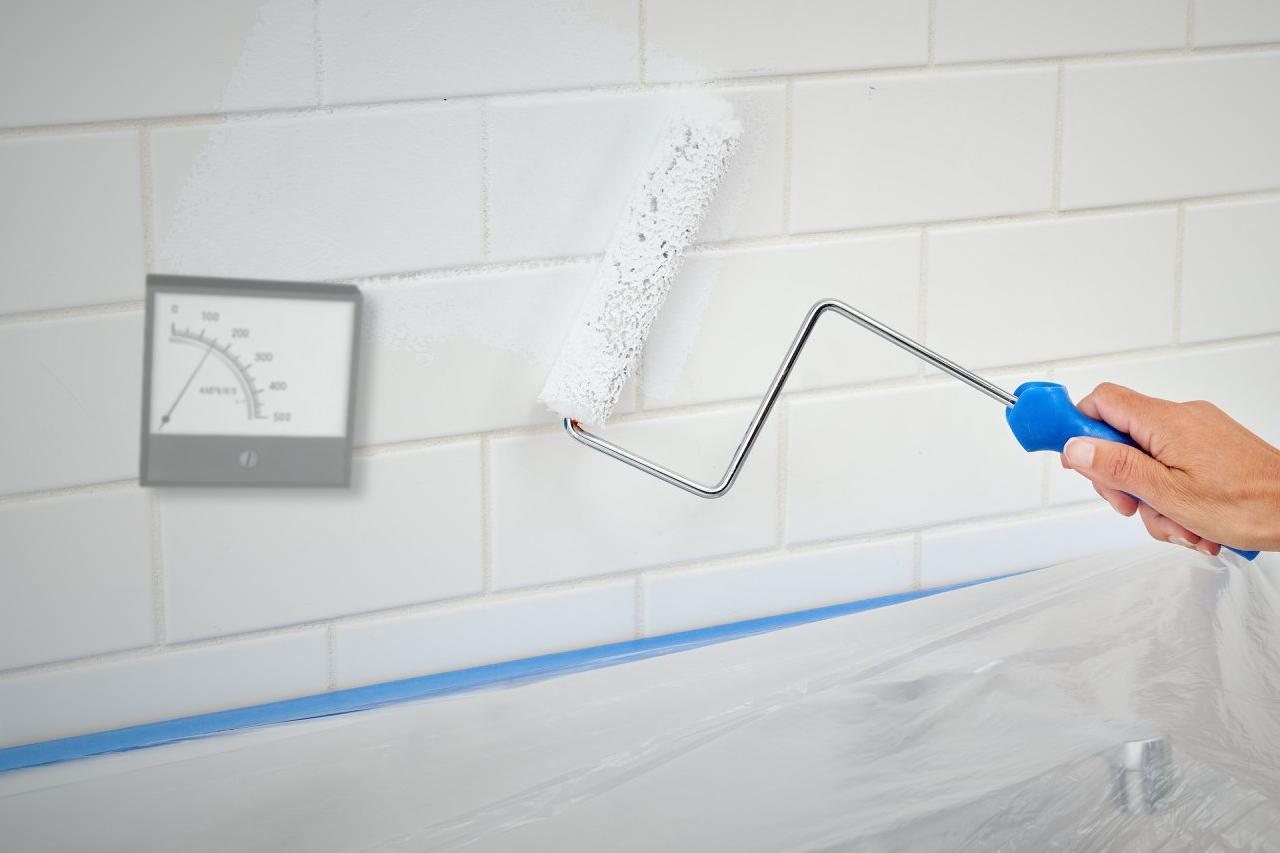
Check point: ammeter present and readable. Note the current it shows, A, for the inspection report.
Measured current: 150 A
